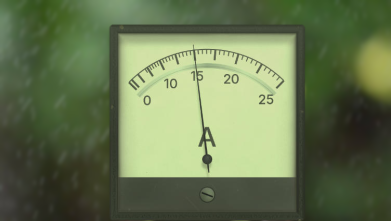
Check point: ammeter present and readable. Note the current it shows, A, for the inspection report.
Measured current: 15 A
